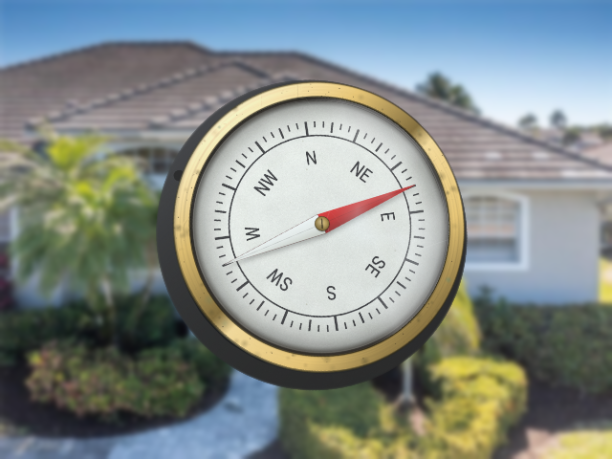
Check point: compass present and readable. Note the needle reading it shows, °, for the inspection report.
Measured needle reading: 75 °
